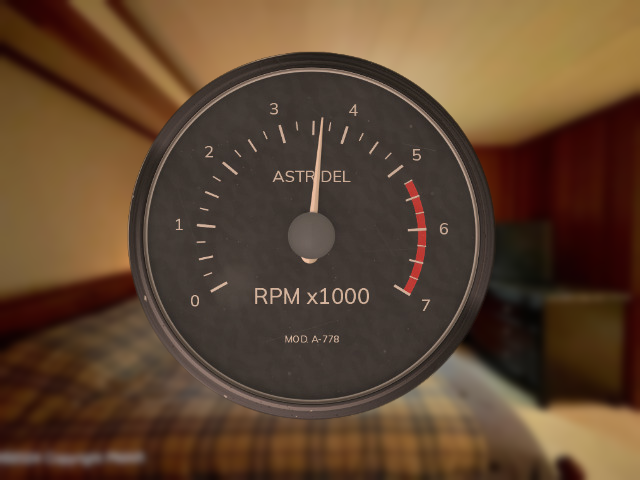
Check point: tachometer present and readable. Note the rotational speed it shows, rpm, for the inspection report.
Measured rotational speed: 3625 rpm
